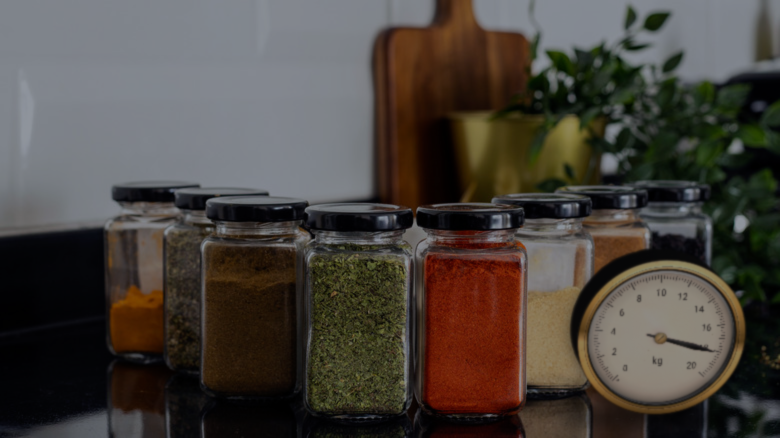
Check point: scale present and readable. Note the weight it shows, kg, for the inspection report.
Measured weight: 18 kg
